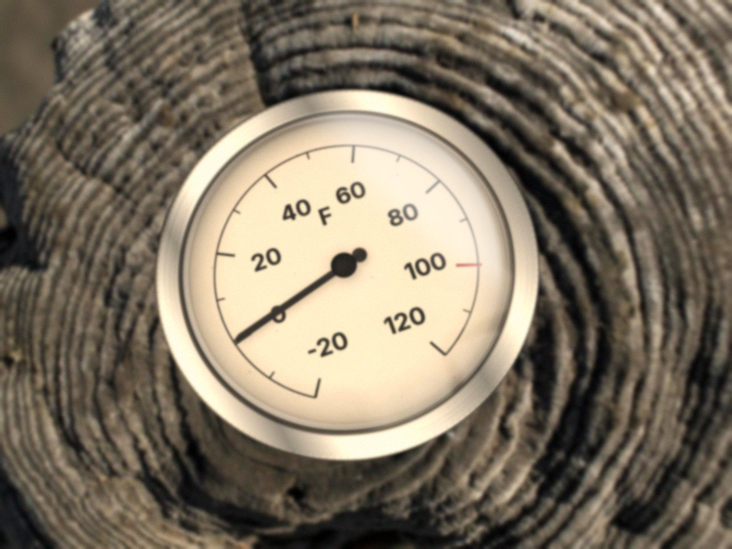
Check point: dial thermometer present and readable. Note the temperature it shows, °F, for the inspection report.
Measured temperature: 0 °F
